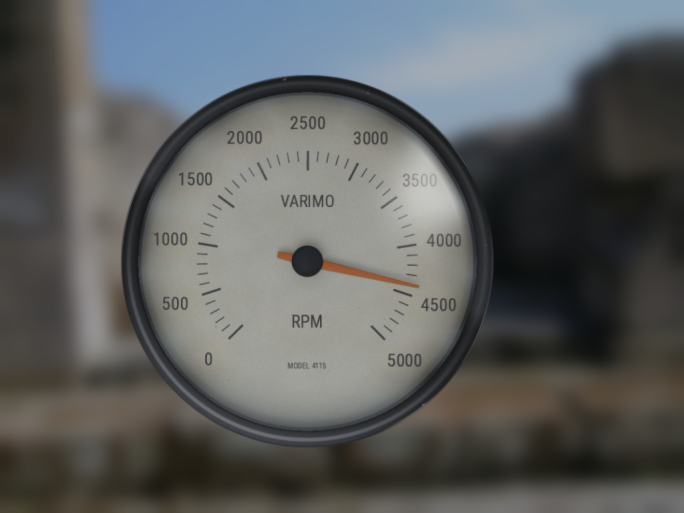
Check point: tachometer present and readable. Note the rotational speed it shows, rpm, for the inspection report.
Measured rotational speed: 4400 rpm
